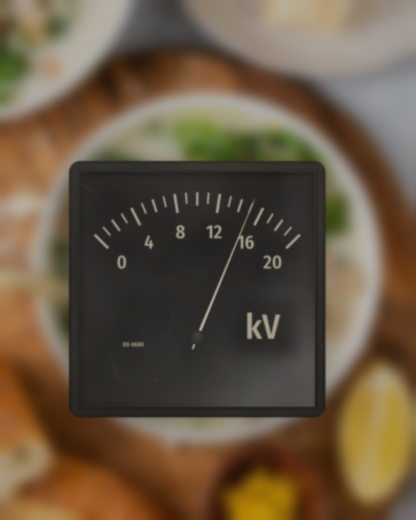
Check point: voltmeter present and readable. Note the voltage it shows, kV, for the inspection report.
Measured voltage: 15 kV
